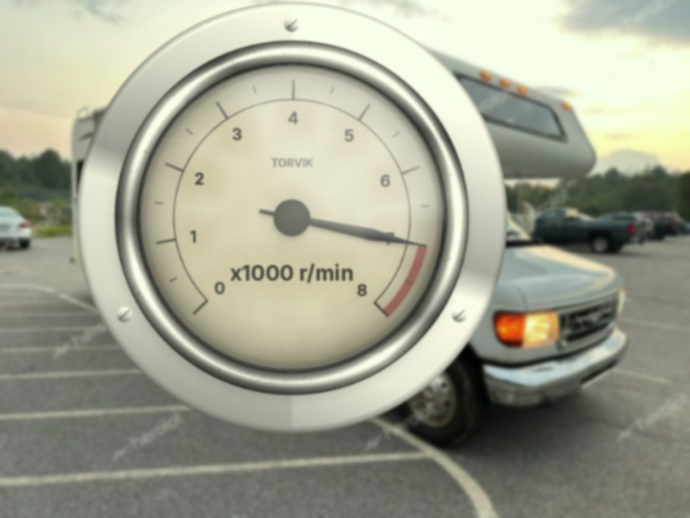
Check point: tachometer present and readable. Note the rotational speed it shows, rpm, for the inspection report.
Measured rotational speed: 7000 rpm
